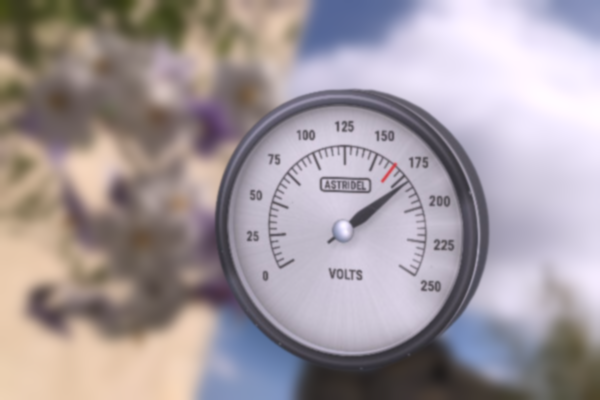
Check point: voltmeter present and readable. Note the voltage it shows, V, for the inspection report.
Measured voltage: 180 V
